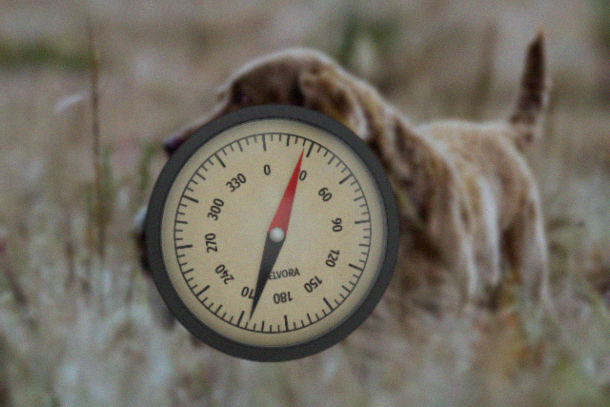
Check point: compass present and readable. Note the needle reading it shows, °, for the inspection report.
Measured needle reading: 25 °
